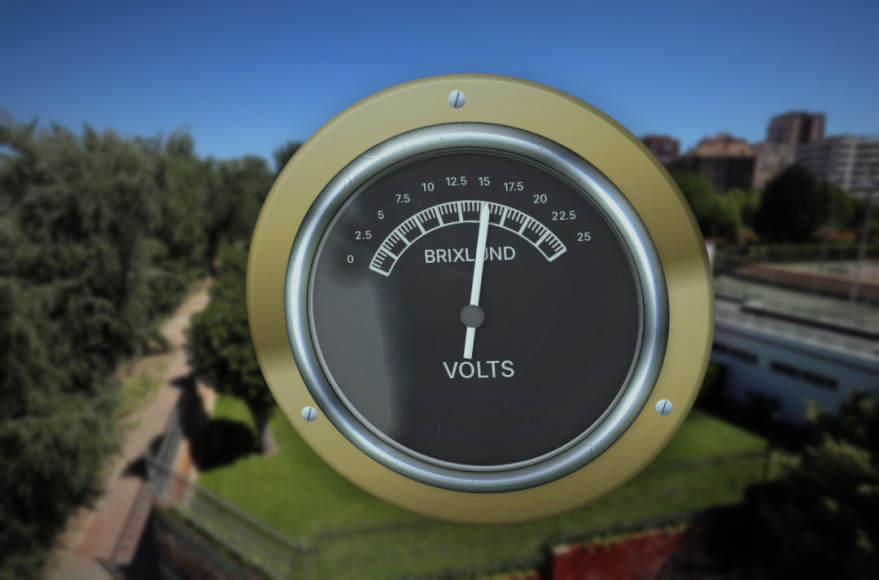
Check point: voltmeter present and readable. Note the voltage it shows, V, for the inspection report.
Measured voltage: 15.5 V
